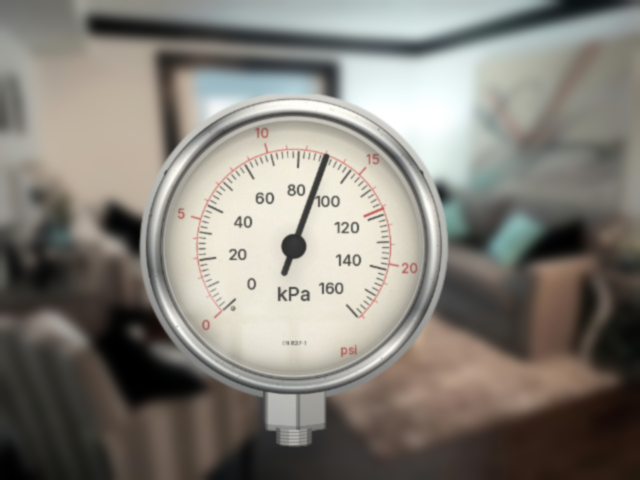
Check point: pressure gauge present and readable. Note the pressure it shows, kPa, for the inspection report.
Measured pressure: 90 kPa
